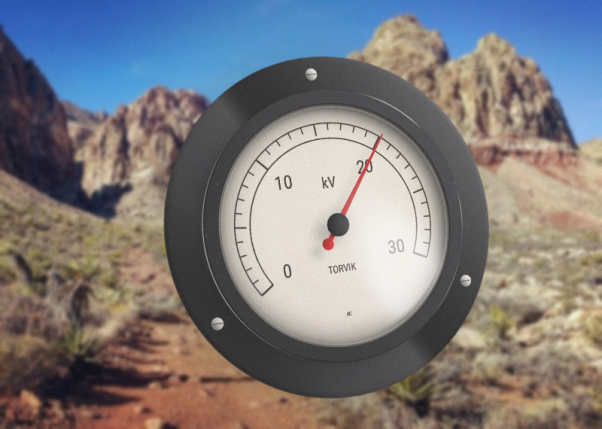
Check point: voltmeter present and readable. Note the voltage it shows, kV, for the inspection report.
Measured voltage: 20 kV
